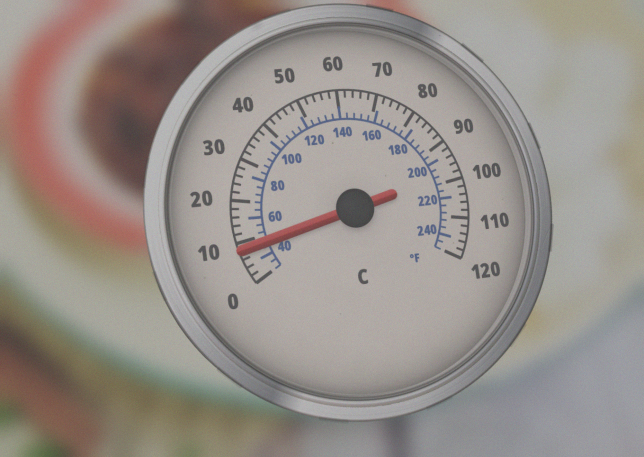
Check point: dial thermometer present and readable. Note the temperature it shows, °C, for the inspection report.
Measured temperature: 8 °C
